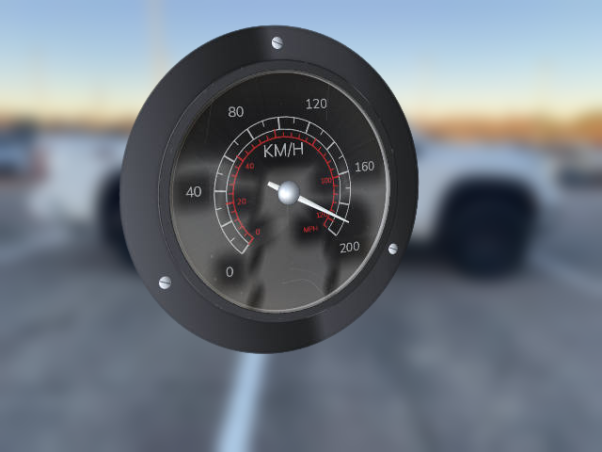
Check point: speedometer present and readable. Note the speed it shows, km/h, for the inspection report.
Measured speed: 190 km/h
